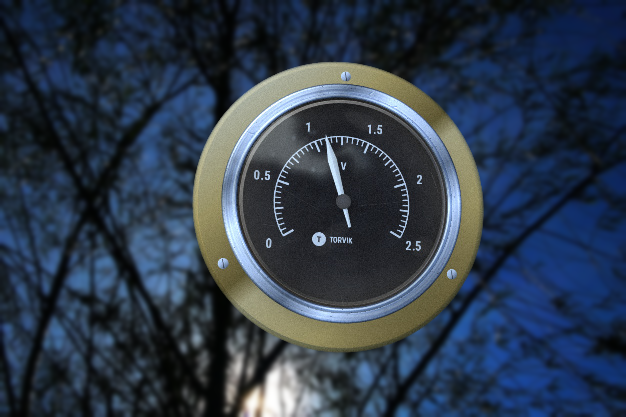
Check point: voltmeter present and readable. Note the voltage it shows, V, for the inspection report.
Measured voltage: 1.1 V
